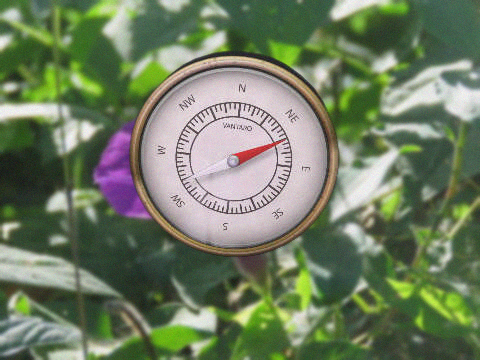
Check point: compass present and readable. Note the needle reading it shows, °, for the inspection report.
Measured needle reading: 60 °
